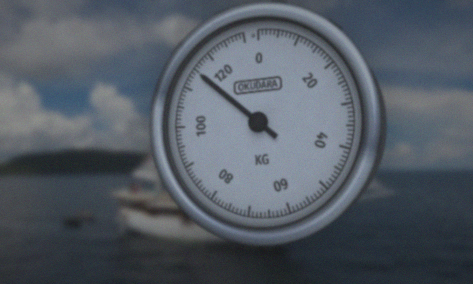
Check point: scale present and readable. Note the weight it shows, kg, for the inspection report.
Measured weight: 115 kg
